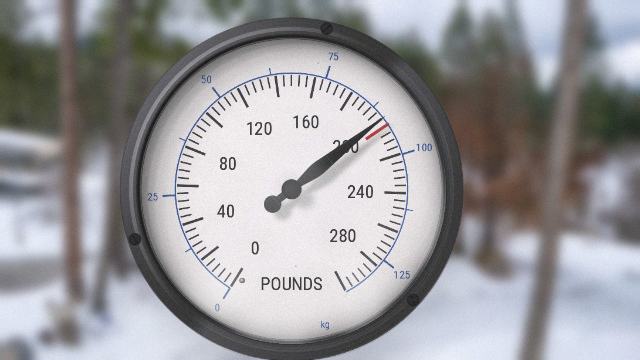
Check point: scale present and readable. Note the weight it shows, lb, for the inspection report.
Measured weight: 200 lb
